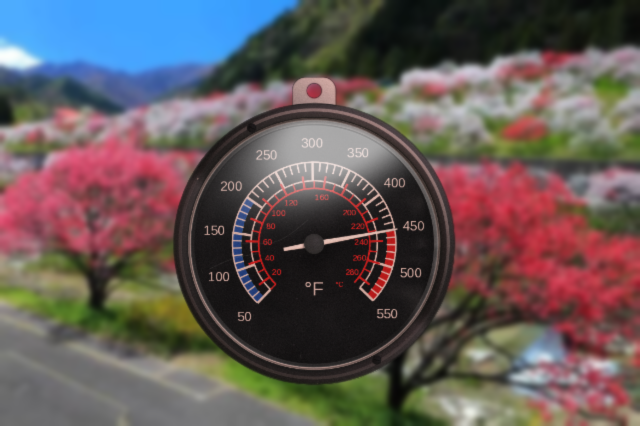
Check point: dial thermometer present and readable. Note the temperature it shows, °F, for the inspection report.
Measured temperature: 450 °F
